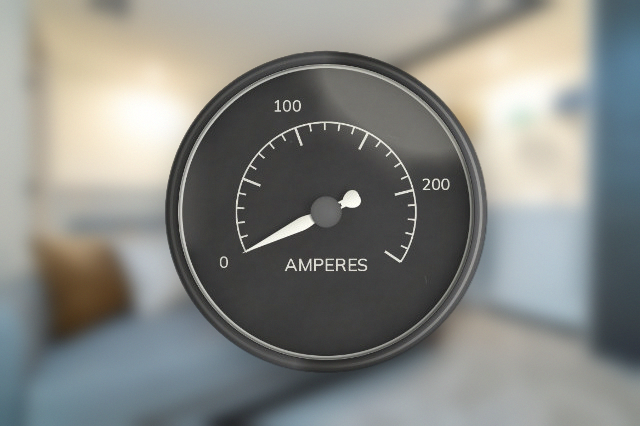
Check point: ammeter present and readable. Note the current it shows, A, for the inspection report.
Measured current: 0 A
